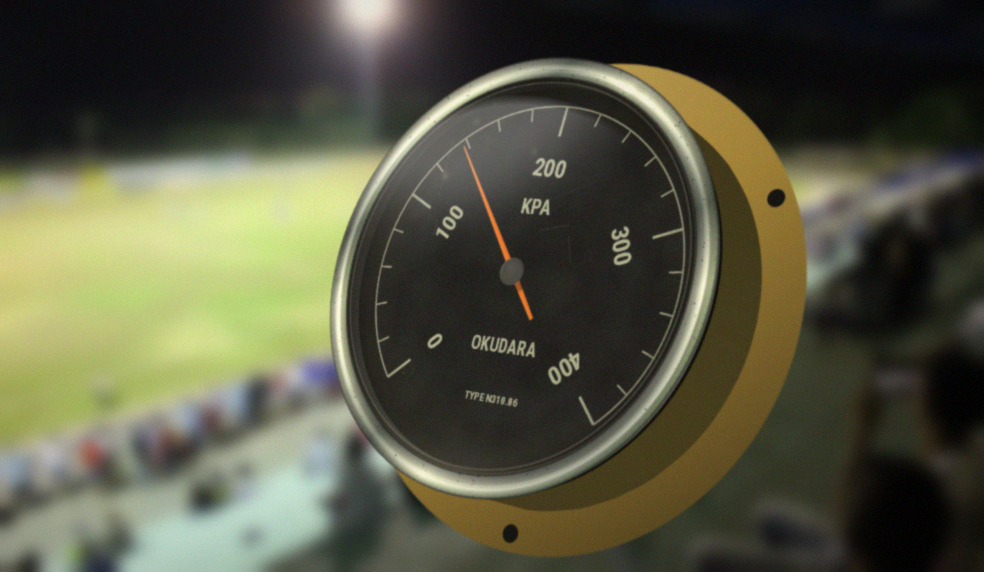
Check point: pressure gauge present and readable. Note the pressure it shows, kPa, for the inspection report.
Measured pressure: 140 kPa
